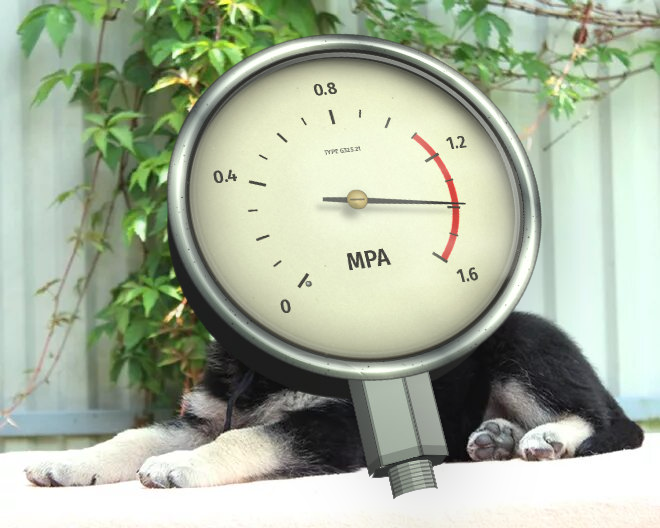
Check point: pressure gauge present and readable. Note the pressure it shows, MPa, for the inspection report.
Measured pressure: 1.4 MPa
